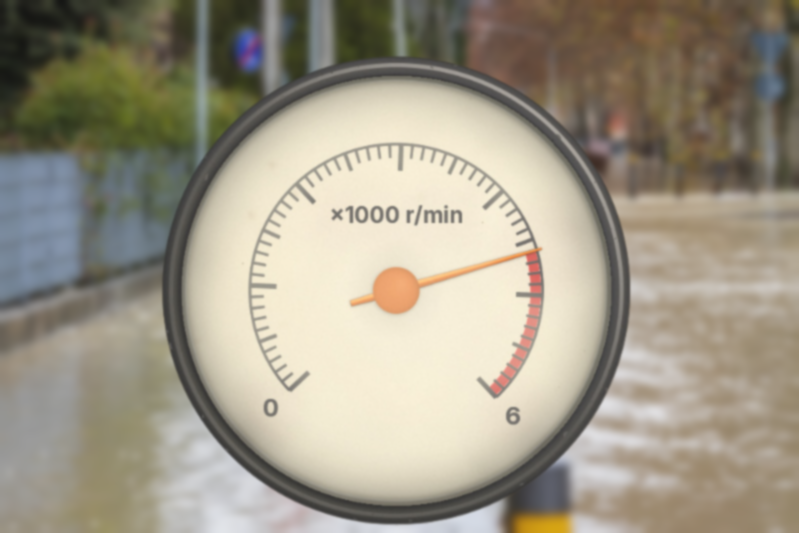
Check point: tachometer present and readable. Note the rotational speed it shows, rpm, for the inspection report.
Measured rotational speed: 4600 rpm
